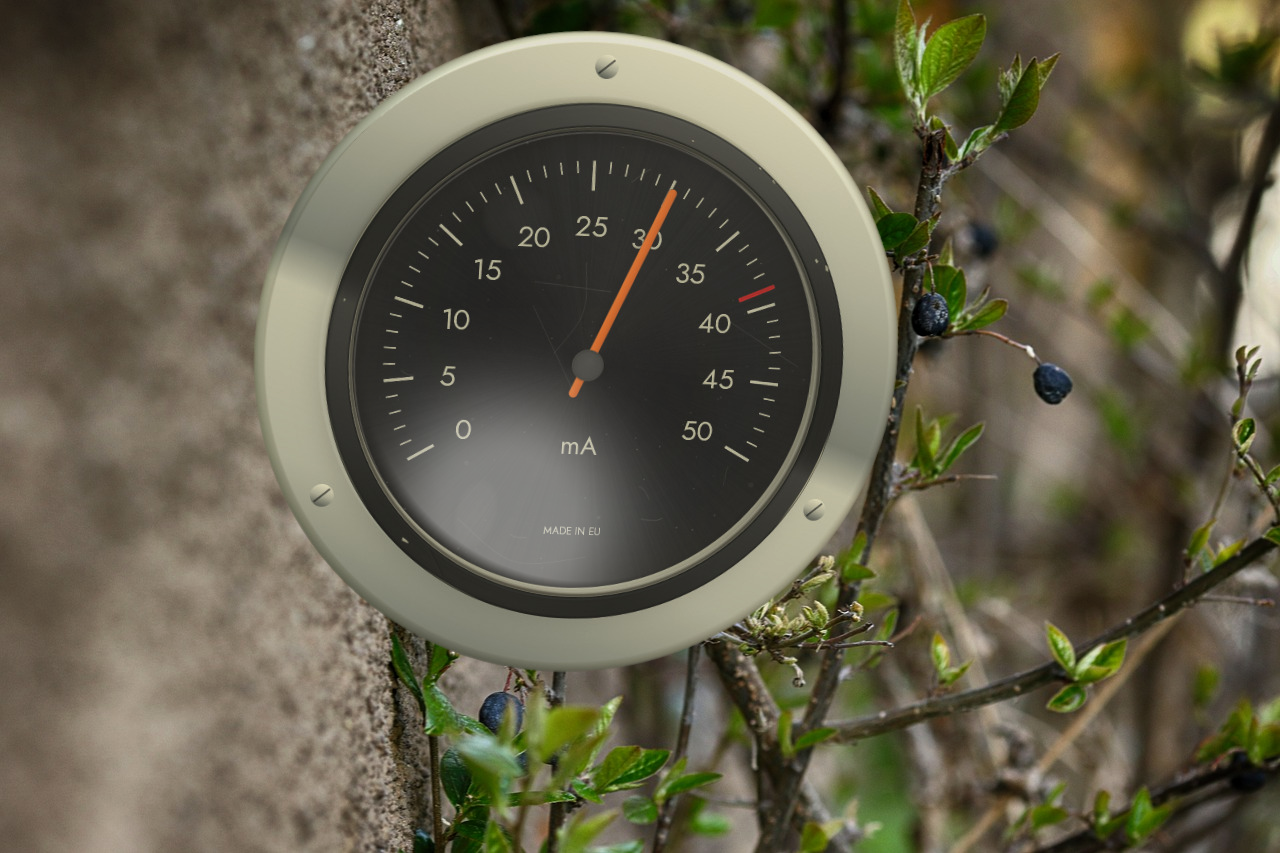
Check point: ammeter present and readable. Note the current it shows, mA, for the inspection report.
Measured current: 30 mA
